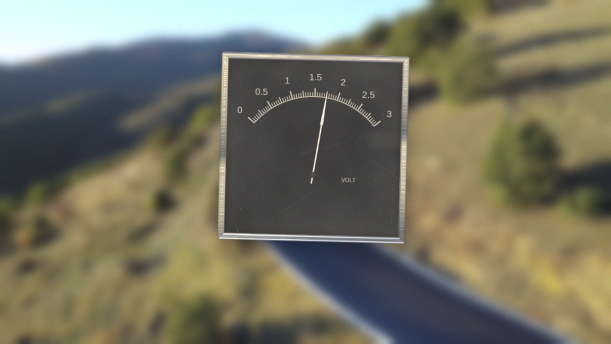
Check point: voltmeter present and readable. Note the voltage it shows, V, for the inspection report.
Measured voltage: 1.75 V
